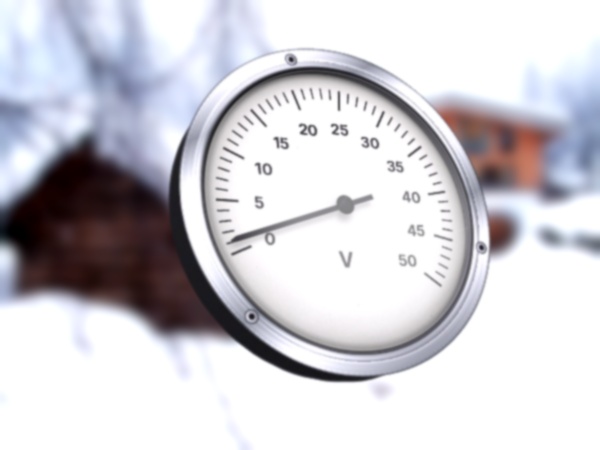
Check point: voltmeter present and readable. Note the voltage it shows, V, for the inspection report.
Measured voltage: 1 V
